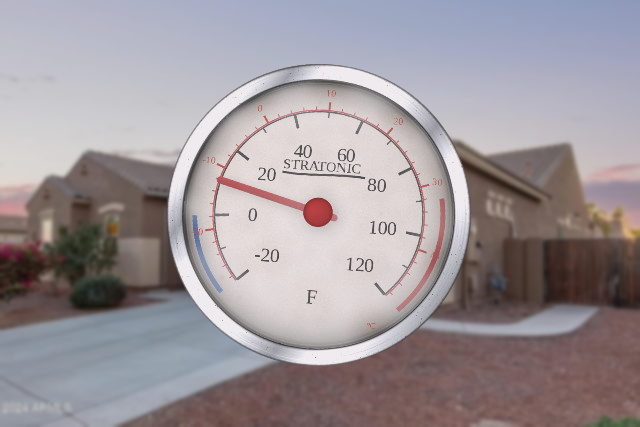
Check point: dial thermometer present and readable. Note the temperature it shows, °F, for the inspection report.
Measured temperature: 10 °F
